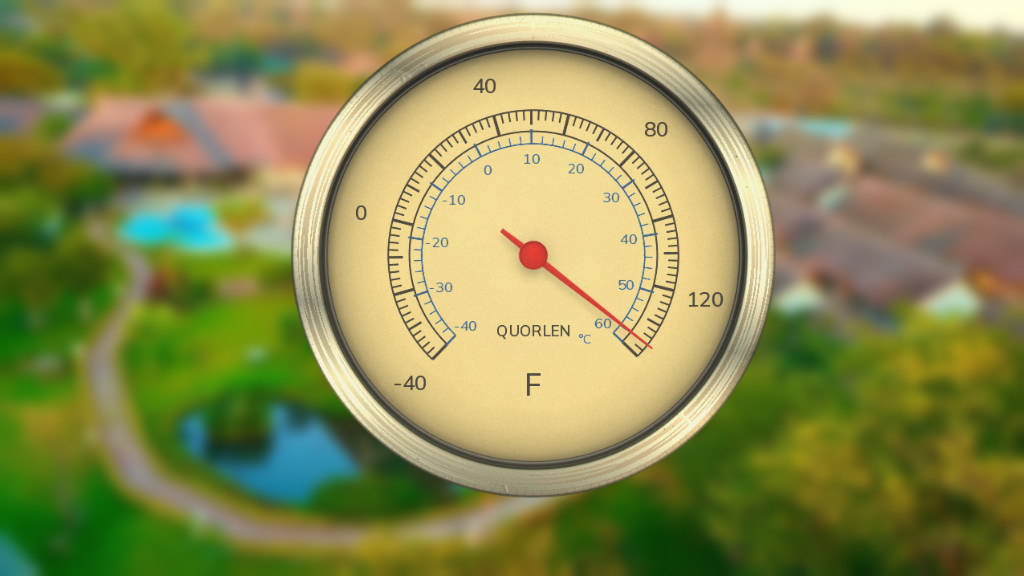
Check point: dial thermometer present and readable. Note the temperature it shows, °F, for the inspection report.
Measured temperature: 136 °F
